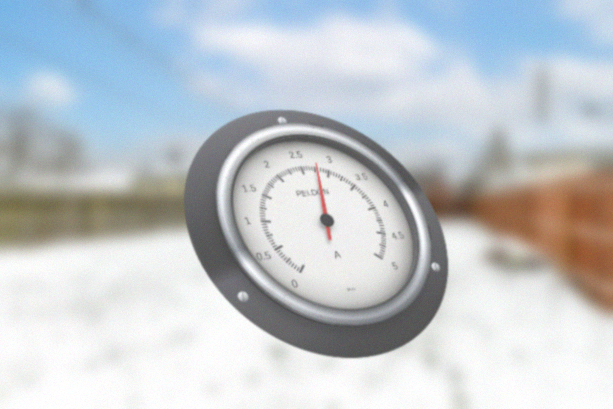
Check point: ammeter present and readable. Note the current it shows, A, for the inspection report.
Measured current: 2.75 A
